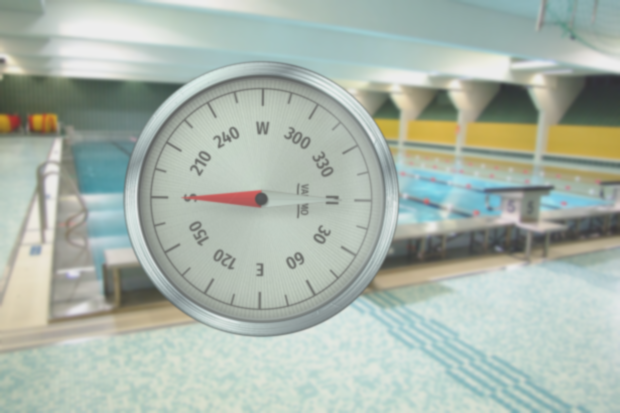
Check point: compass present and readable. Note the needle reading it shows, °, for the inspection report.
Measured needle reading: 180 °
